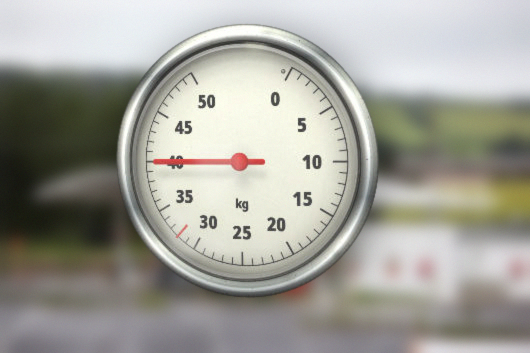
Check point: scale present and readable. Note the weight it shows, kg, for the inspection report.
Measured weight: 40 kg
